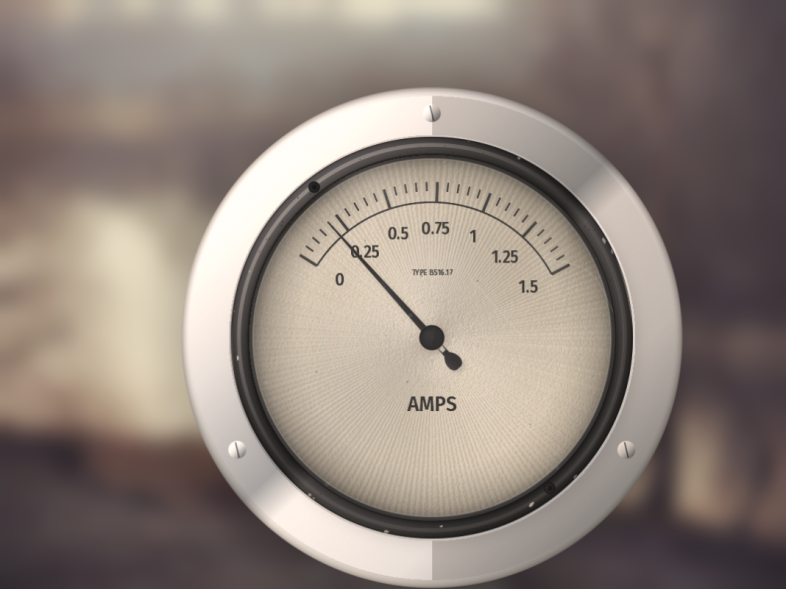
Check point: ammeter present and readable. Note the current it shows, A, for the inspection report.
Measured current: 0.2 A
